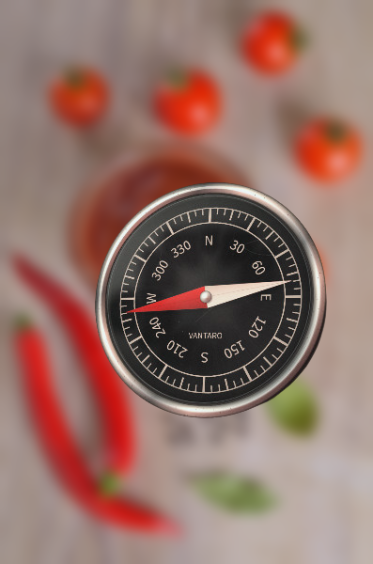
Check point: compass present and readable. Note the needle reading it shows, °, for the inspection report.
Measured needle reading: 260 °
